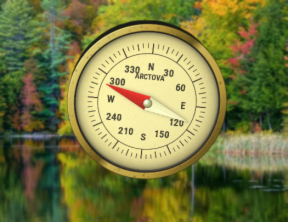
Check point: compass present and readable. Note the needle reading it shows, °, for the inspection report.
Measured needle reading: 290 °
